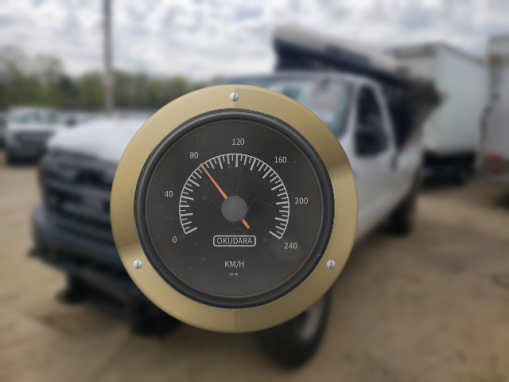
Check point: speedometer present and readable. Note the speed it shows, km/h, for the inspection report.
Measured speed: 80 km/h
